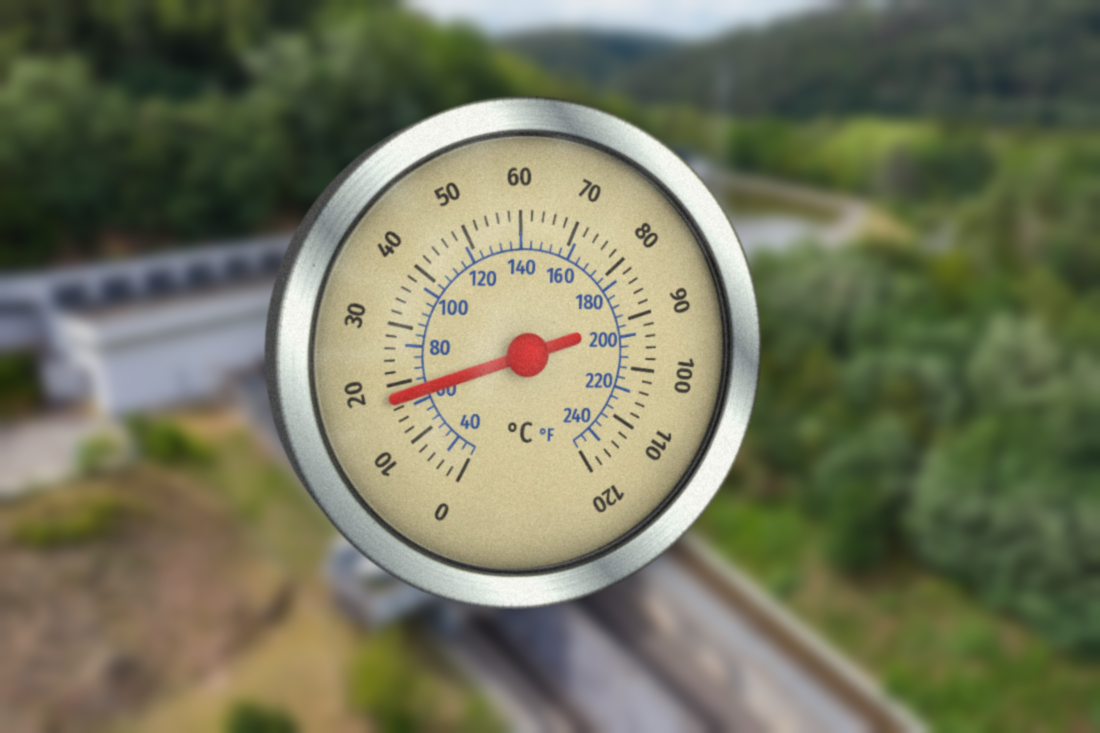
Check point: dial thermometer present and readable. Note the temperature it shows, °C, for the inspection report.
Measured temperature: 18 °C
